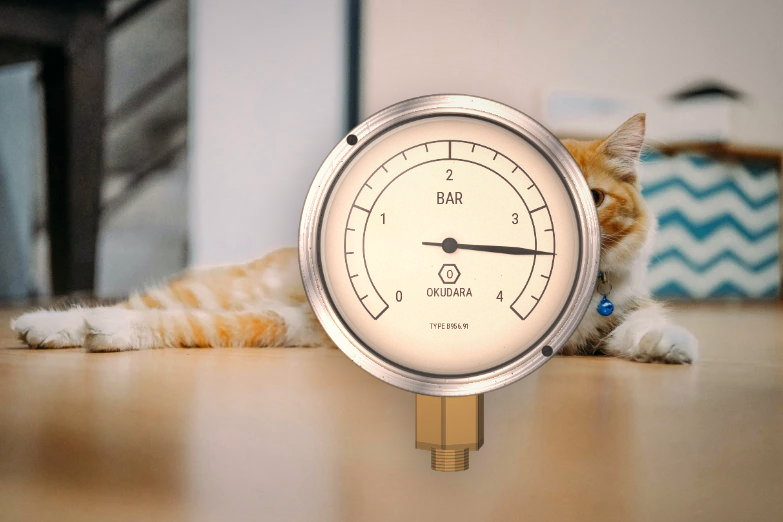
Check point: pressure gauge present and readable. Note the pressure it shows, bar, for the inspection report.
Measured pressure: 3.4 bar
